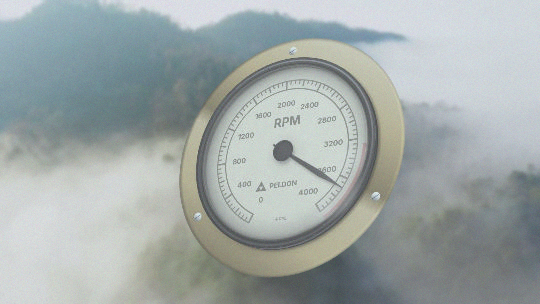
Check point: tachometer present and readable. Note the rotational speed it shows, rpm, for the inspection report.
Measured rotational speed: 3700 rpm
